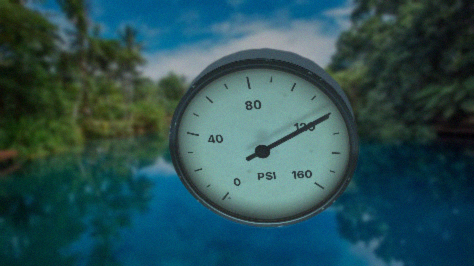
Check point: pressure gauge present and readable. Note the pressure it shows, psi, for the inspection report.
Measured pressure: 120 psi
